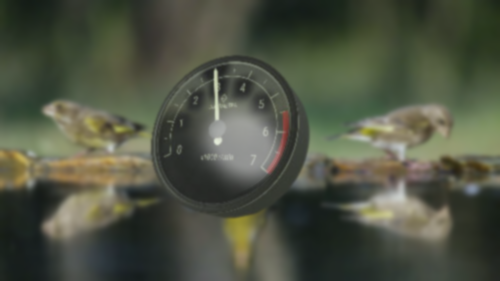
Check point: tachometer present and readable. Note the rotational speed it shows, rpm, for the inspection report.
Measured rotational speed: 3000 rpm
